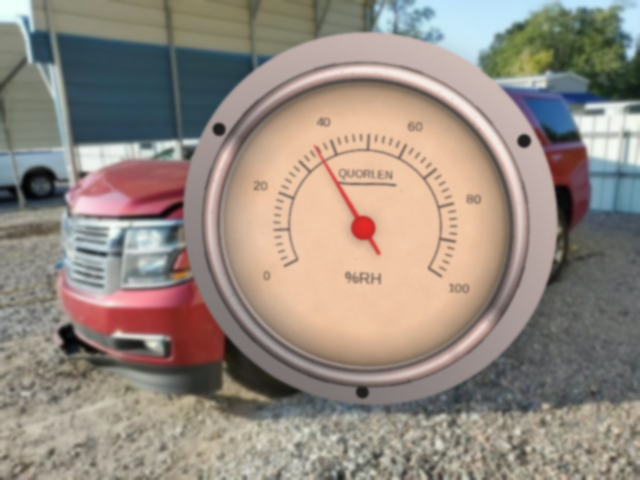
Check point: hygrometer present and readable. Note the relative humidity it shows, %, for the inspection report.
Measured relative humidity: 36 %
